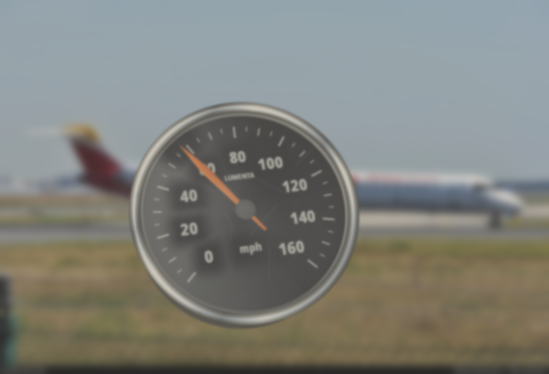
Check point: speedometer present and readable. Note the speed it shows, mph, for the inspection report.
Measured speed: 57.5 mph
